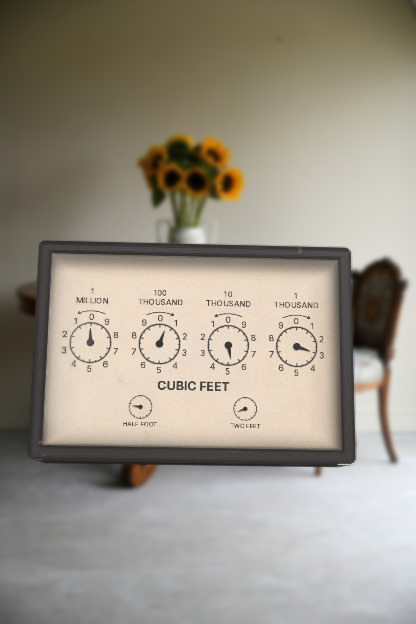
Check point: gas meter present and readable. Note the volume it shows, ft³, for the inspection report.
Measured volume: 5300 ft³
